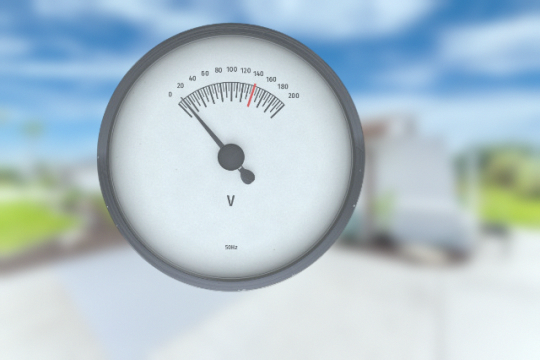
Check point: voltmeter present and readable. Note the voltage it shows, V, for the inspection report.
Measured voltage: 10 V
